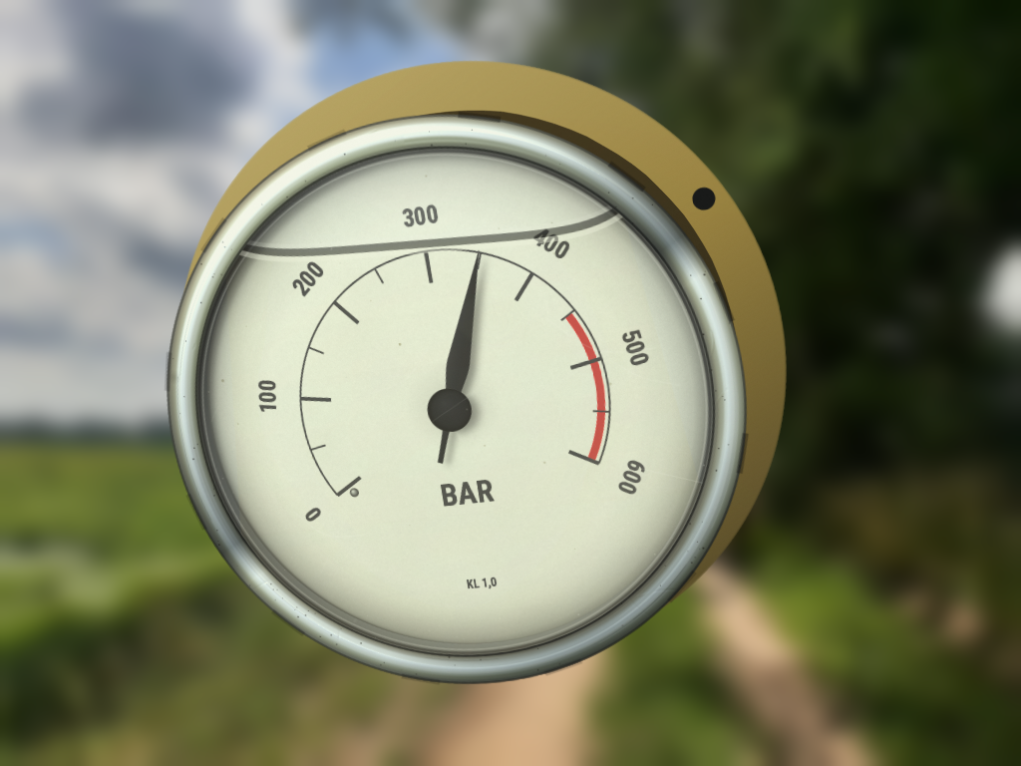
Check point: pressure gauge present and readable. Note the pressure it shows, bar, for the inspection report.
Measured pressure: 350 bar
